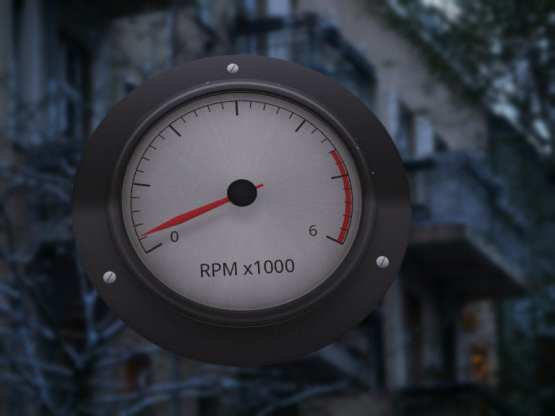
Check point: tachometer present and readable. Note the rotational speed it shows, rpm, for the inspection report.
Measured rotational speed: 200 rpm
